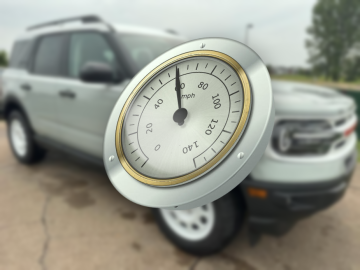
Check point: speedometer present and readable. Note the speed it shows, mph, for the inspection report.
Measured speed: 60 mph
